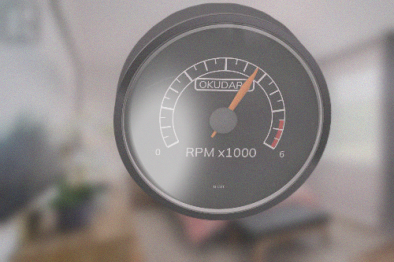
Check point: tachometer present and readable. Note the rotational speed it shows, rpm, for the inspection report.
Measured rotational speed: 3750 rpm
